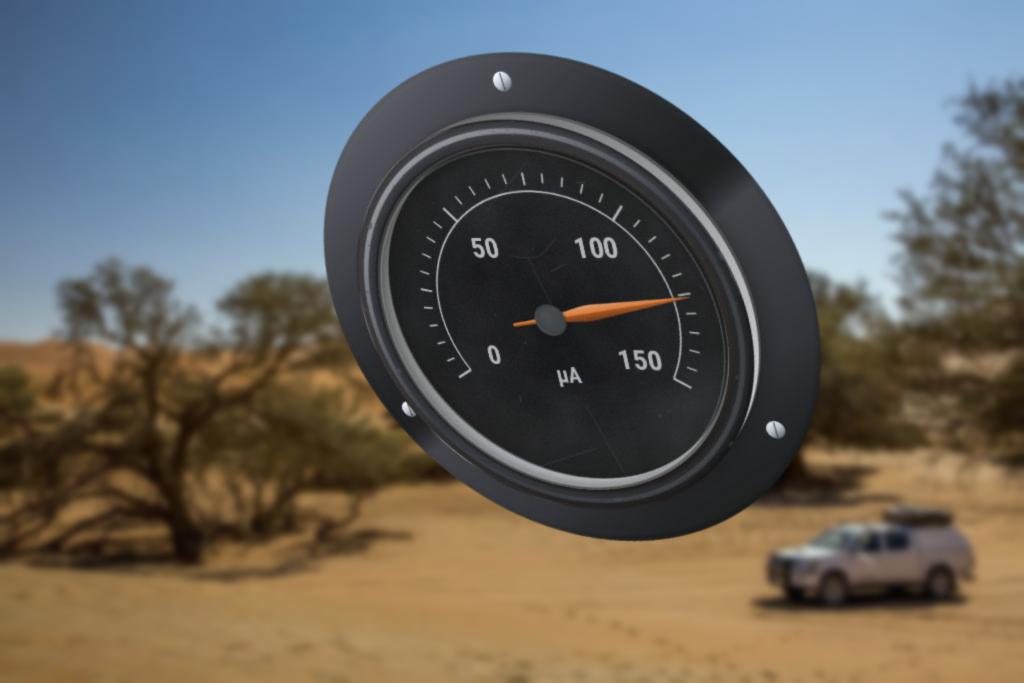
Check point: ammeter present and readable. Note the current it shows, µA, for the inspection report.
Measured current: 125 µA
